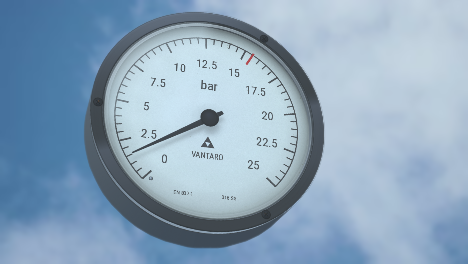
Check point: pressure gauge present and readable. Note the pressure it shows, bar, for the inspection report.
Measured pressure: 1.5 bar
